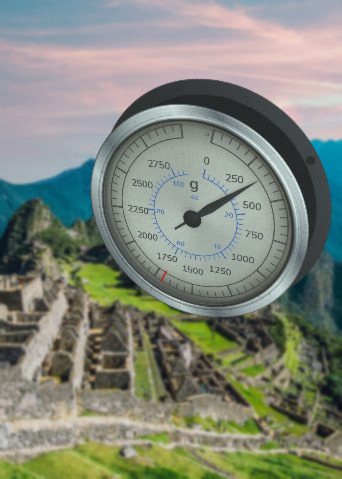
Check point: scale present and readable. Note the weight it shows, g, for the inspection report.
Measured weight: 350 g
